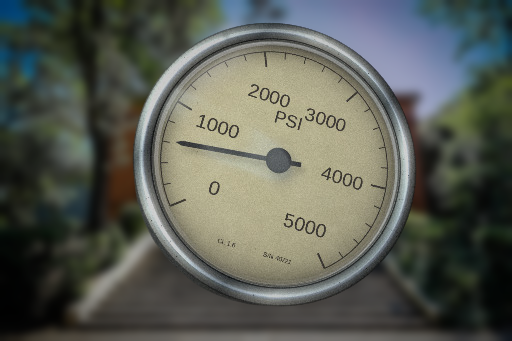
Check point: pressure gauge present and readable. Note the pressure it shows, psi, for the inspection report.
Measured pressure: 600 psi
